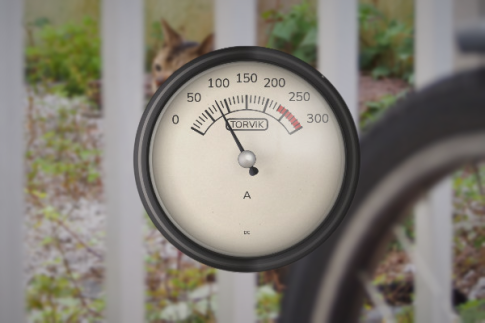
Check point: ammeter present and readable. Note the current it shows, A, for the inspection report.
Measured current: 80 A
